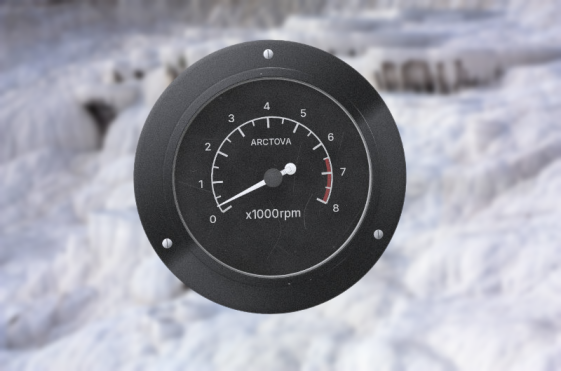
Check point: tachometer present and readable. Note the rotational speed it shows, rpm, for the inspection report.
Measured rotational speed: 250 rpm
